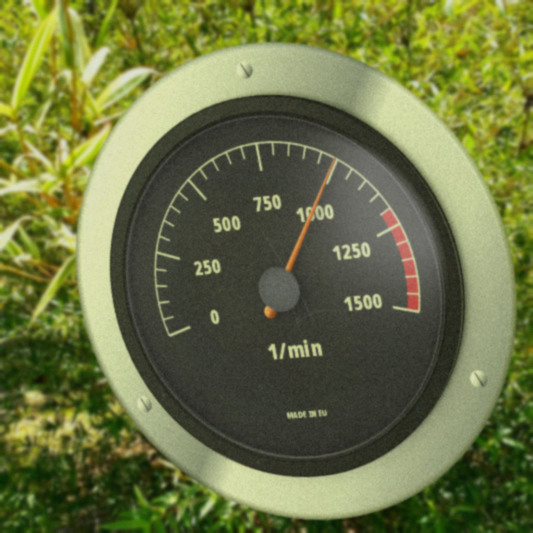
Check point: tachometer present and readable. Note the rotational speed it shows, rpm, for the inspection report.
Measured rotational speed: 1000 rpm
